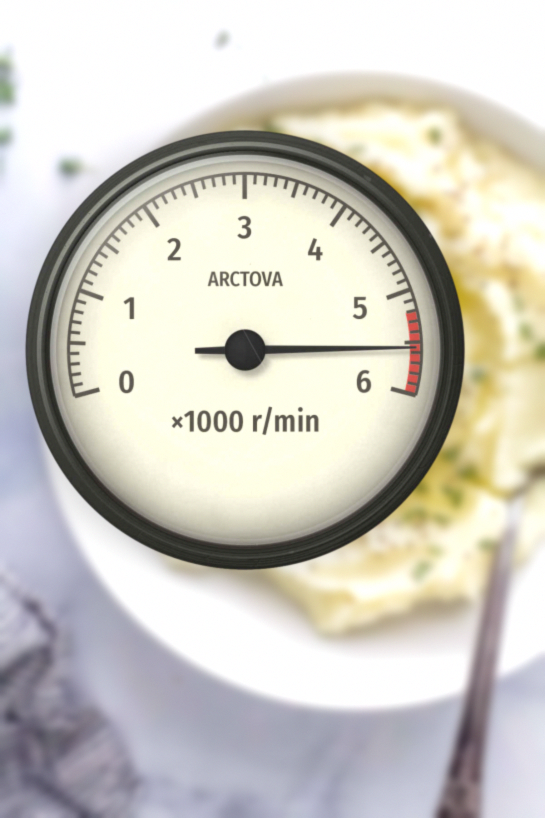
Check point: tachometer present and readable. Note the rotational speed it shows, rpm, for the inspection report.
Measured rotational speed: 5550 rpm
